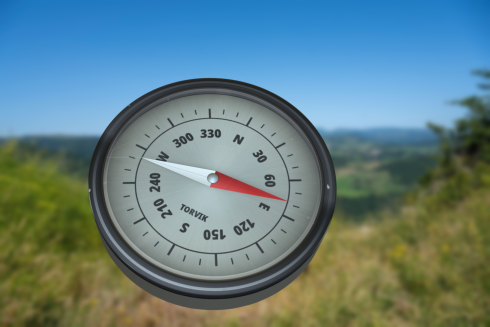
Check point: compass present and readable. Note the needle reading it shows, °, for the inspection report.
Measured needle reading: 80 °
